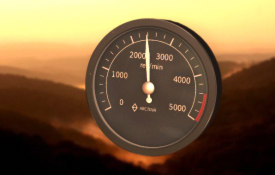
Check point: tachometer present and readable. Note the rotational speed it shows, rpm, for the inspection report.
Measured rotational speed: 2400 rpm
